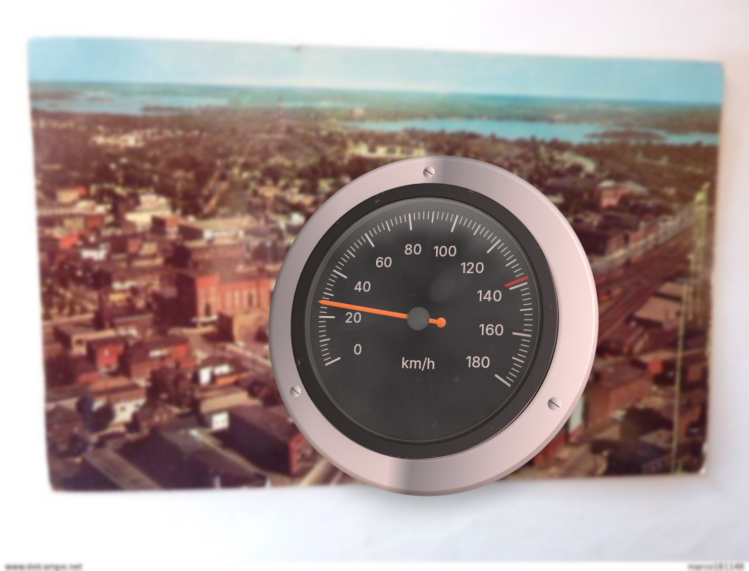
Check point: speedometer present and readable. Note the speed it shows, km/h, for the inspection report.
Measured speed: 26 km/h
